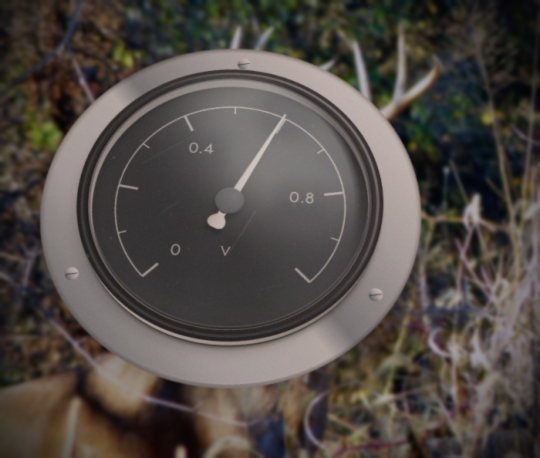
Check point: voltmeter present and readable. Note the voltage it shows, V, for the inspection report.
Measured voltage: 0.6 V
